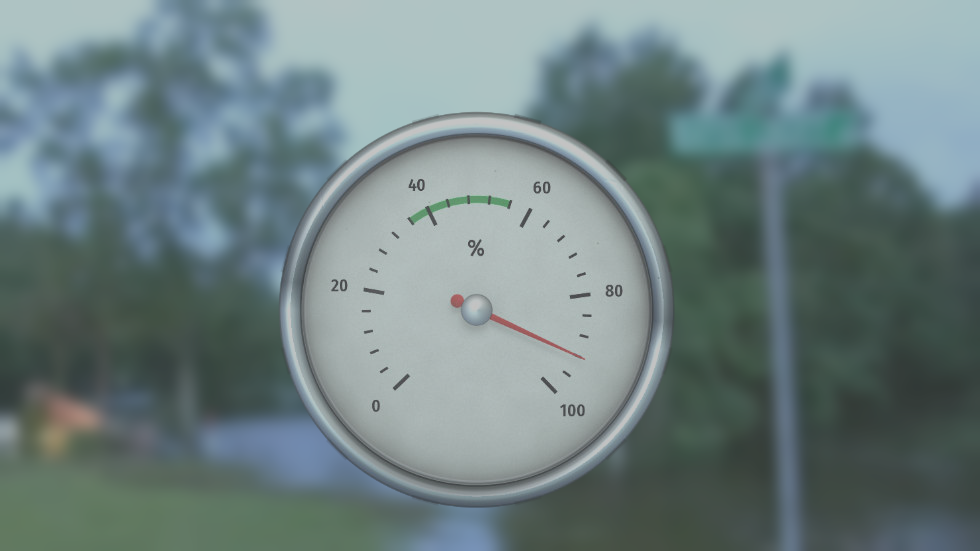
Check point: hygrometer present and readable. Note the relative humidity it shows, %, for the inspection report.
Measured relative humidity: 92 %
